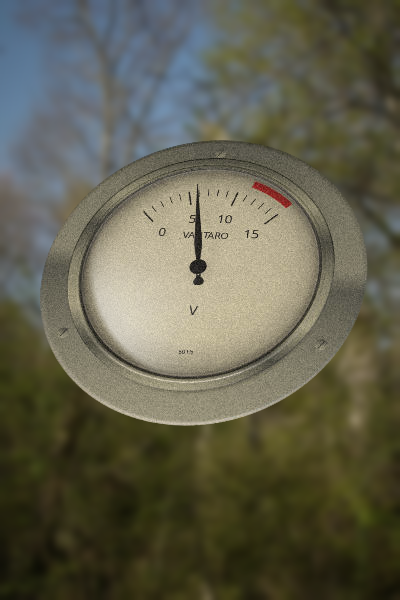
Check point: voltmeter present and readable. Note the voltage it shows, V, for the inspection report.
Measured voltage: 6 V
